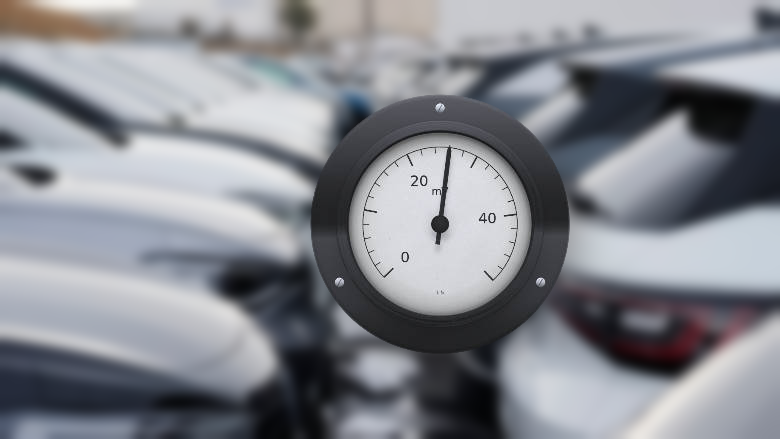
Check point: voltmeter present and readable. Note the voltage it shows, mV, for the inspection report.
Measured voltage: 26 mV
